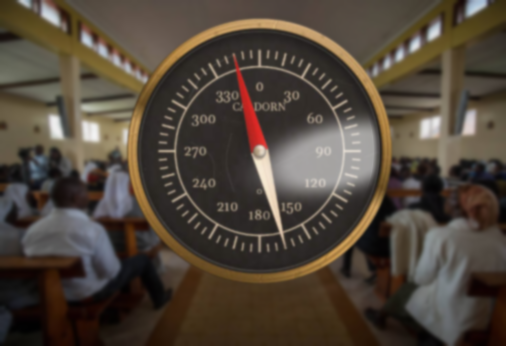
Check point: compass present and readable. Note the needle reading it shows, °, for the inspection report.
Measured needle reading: 345 °
